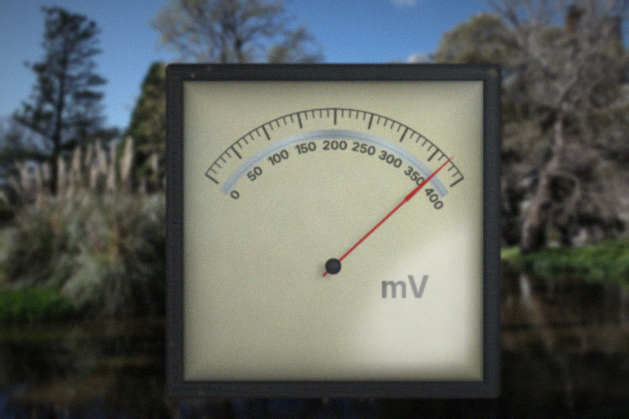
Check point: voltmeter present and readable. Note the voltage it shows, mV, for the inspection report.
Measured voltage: 370 mV
